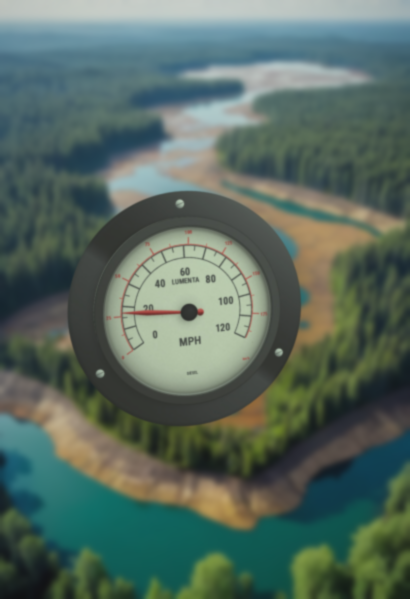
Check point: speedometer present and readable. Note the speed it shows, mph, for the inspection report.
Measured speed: 17.5 mph
